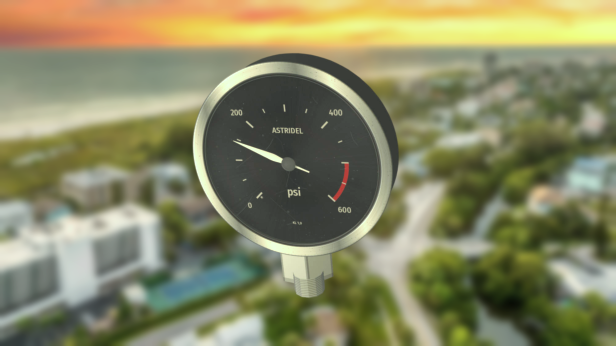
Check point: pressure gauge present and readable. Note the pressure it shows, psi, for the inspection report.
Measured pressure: 150 psi
